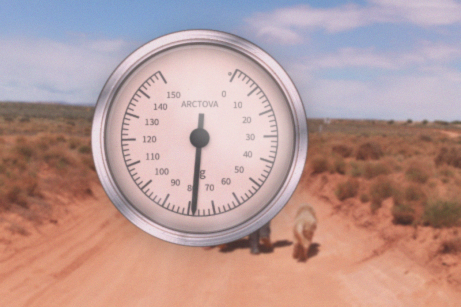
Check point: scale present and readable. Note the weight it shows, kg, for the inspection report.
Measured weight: 78 kg
